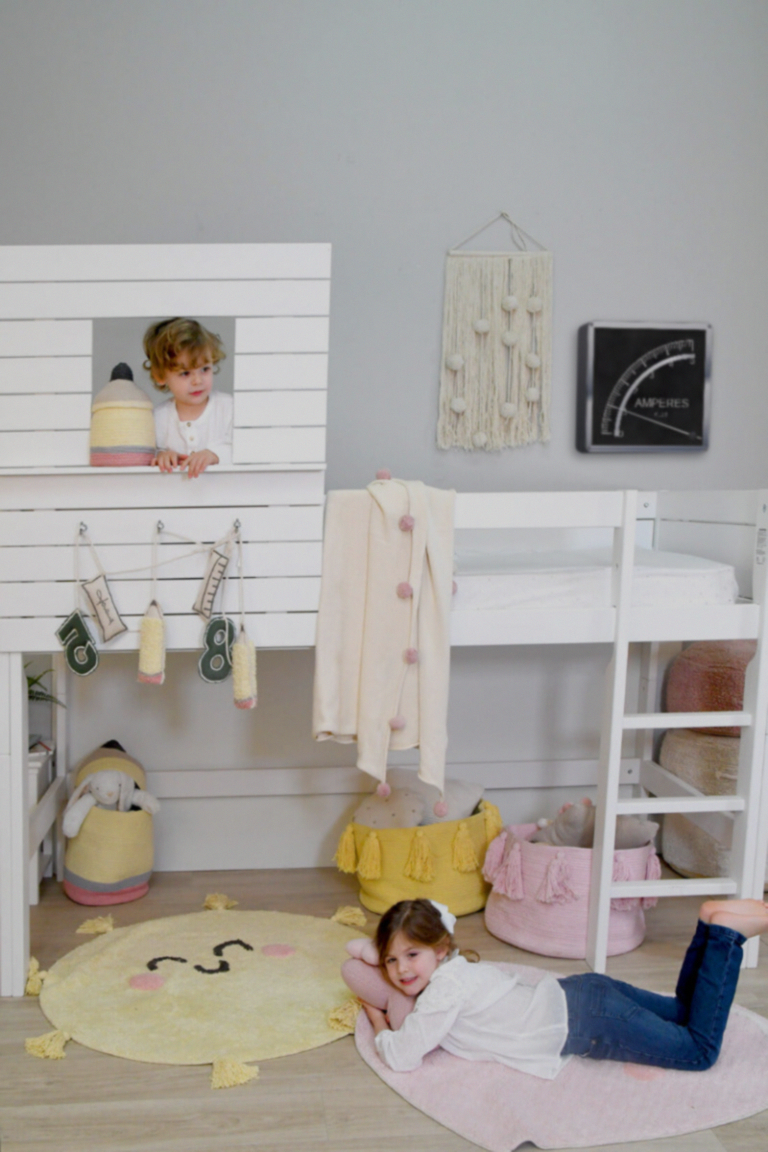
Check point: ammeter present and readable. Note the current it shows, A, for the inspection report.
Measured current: 1 A
